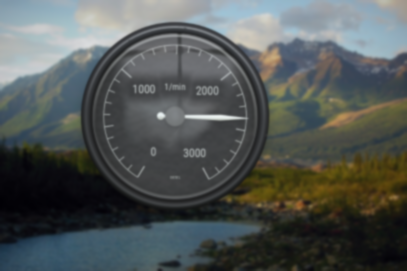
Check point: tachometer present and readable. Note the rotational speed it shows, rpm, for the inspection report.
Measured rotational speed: 2400 rpm
